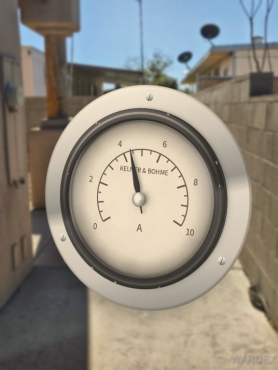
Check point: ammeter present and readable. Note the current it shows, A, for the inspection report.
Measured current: 4.5 A
